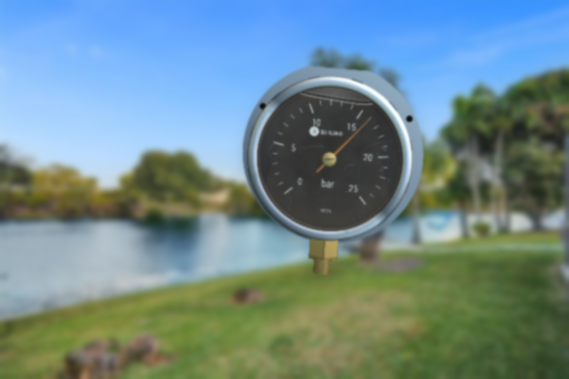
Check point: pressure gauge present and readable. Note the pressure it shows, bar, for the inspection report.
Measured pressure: 16 bar
